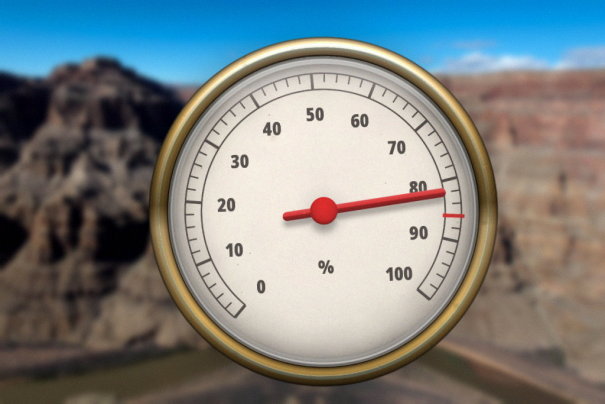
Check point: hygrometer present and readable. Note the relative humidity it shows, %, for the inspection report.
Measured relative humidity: 82 %
